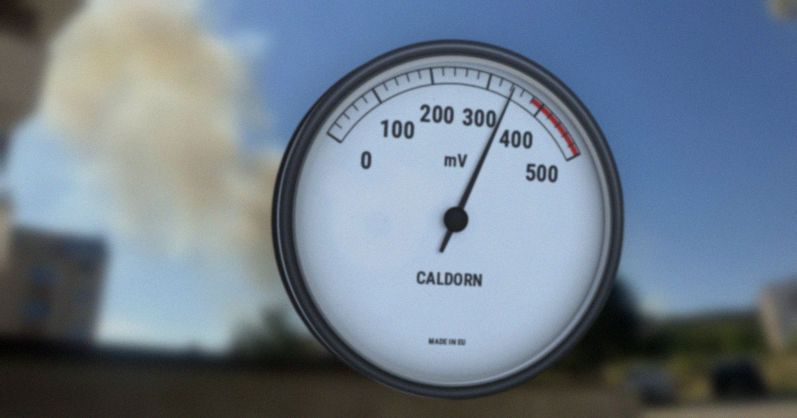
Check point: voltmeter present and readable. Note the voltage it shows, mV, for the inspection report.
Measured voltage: 340 mV
